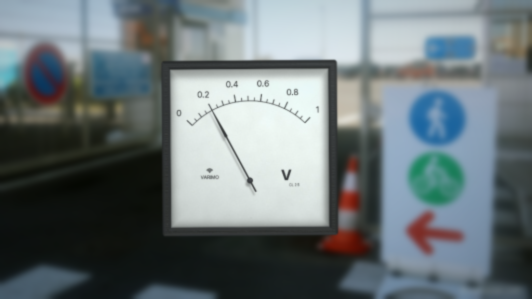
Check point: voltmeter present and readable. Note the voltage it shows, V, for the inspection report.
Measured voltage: 0.2 V
